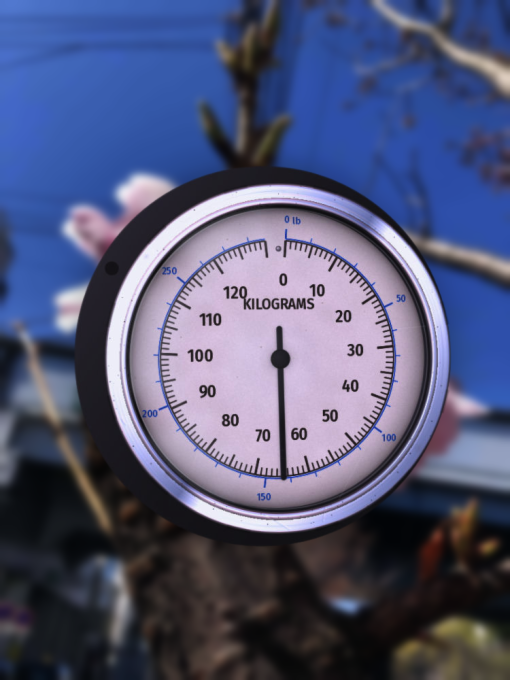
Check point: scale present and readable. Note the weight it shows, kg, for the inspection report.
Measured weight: 65 kg
